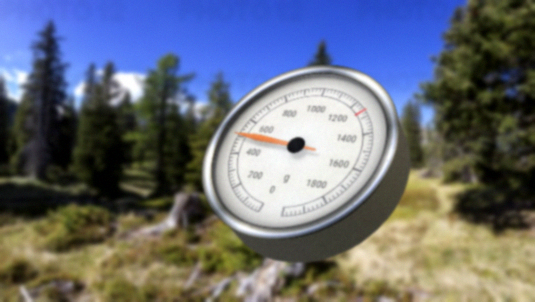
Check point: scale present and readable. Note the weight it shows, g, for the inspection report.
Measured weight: 500 g
